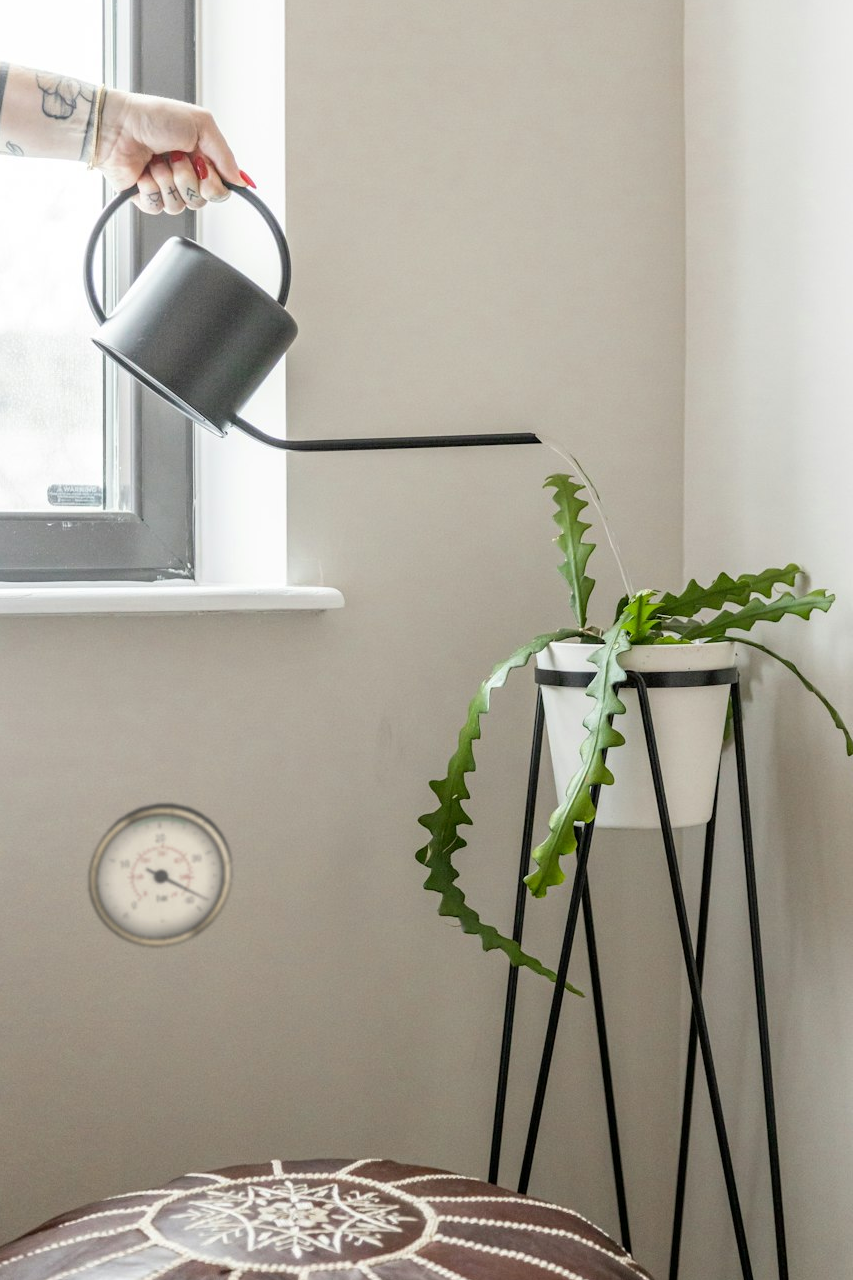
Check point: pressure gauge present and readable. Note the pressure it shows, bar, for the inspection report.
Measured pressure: 38 bar
